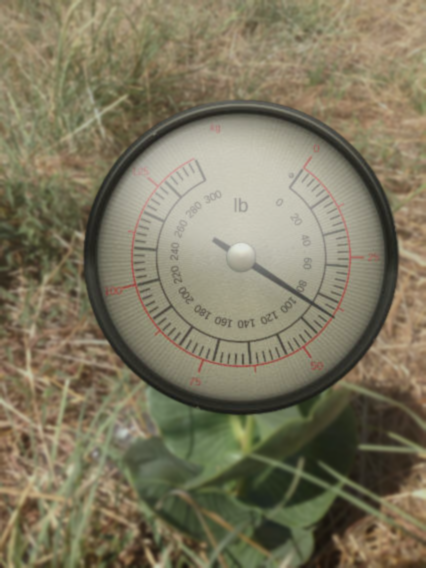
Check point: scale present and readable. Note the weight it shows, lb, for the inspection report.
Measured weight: 88 lb
